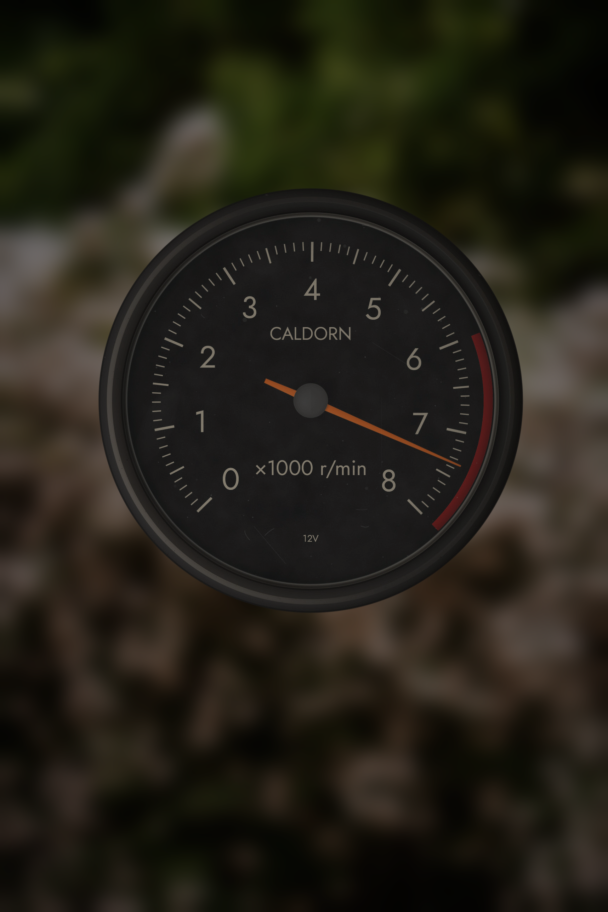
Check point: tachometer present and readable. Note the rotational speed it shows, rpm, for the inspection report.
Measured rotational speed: 7350 rpm
